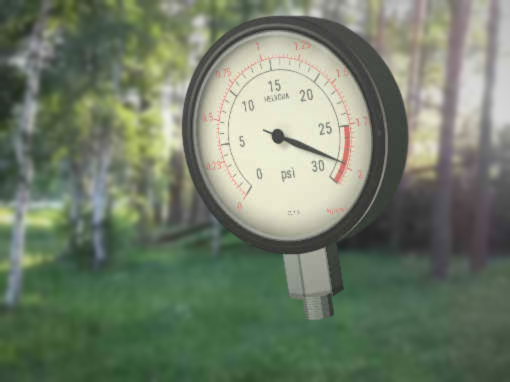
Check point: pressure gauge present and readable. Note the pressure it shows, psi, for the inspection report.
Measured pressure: 28 psi
